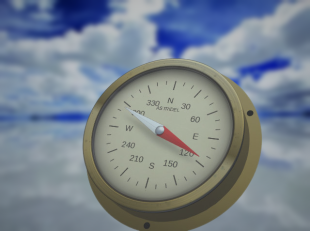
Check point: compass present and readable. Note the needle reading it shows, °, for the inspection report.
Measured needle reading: 115 °
